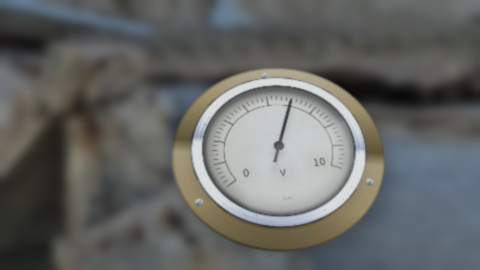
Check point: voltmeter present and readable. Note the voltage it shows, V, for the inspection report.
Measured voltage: 6 V
